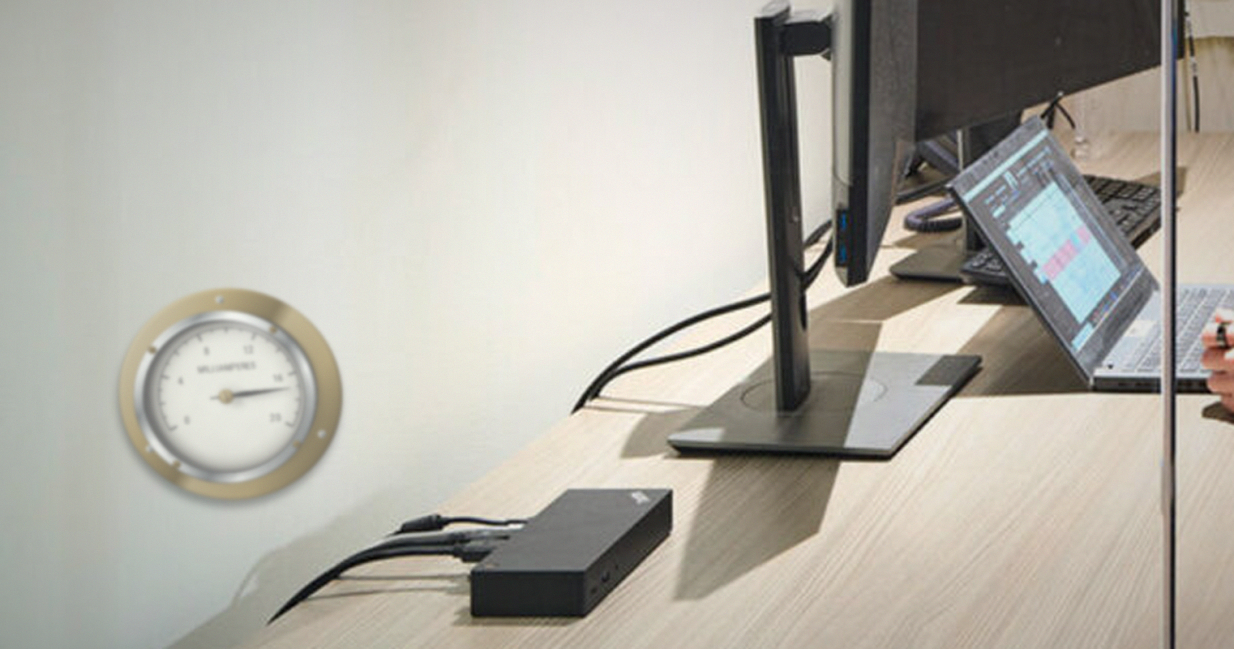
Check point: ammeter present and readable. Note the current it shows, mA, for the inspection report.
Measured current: 17 mA
